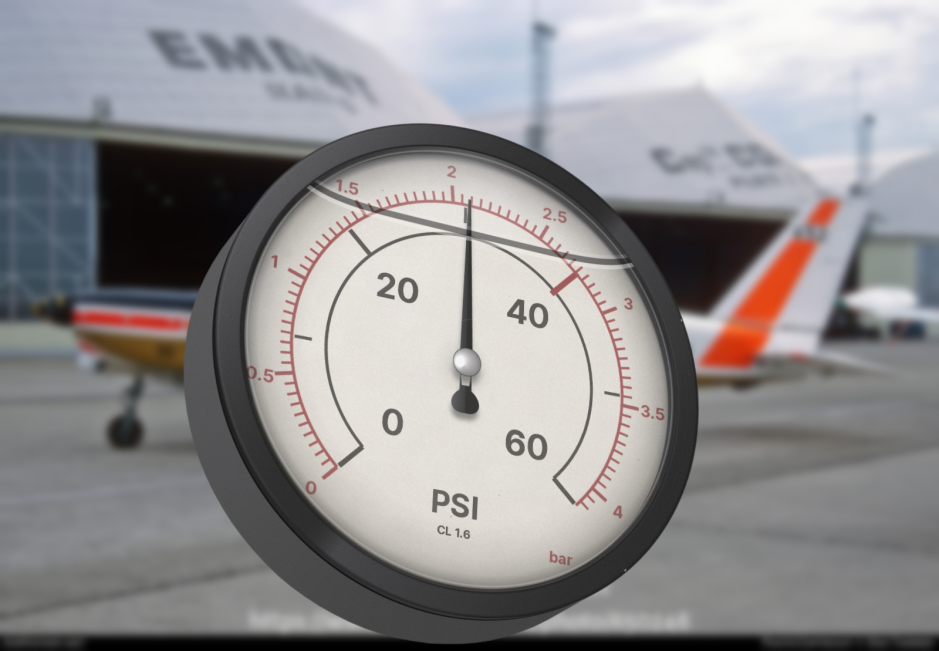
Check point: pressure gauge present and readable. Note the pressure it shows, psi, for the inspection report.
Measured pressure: 30 psi
